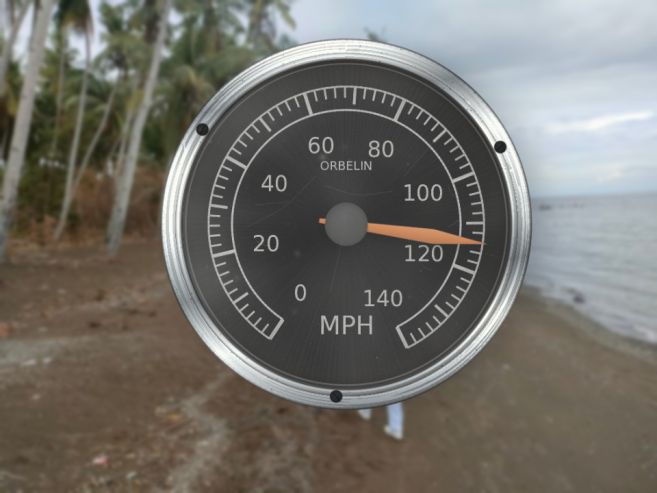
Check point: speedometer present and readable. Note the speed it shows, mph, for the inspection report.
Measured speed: 114 mph
